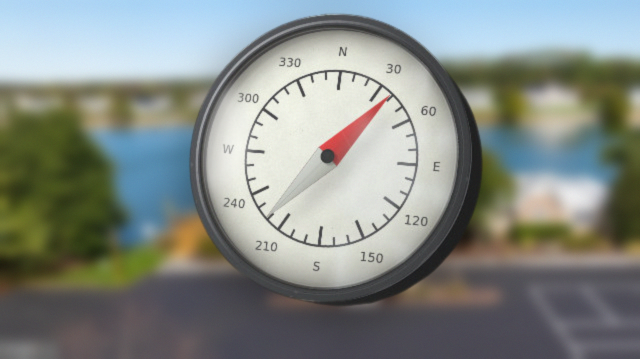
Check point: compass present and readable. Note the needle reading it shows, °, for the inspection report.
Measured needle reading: 40 °
